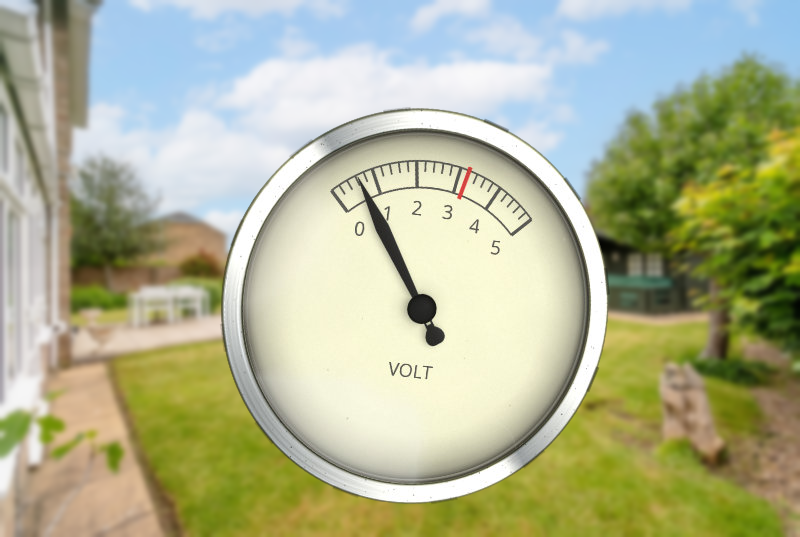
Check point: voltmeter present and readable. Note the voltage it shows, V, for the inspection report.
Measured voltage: 0.6 V
